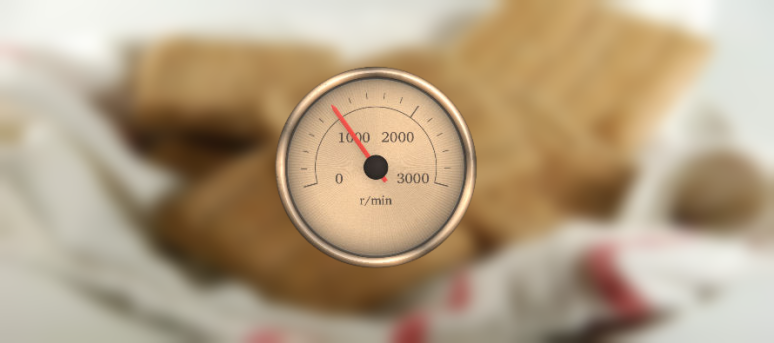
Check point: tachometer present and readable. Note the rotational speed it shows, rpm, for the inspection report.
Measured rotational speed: 1000 rpm
